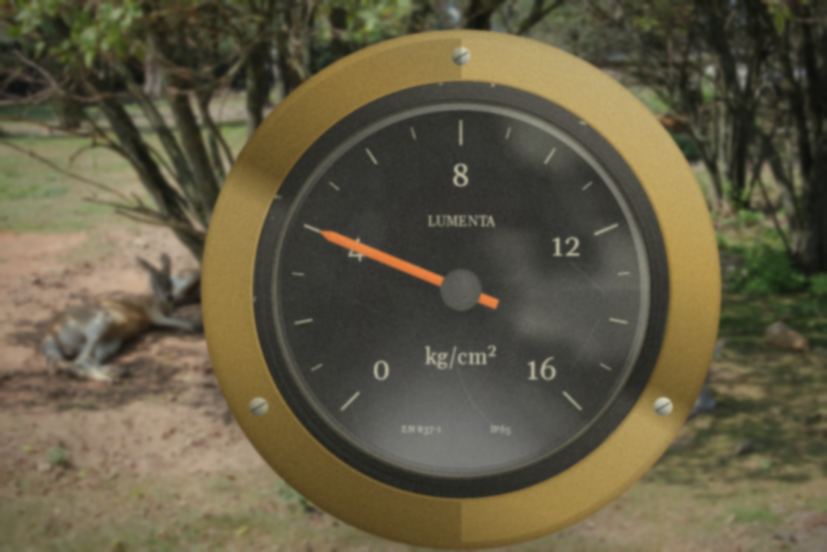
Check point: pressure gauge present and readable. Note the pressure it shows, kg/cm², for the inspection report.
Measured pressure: 4 kg/cm²
